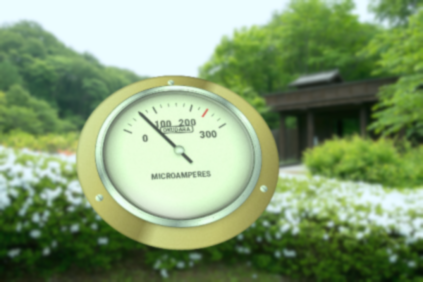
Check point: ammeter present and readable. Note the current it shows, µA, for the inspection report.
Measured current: 60 µA
